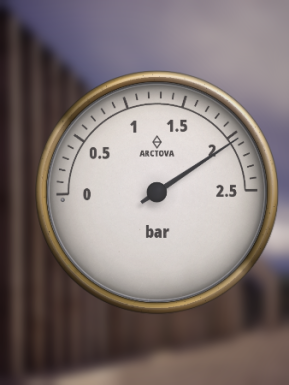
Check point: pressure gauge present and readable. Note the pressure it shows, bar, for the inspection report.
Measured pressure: 2.05 bar
